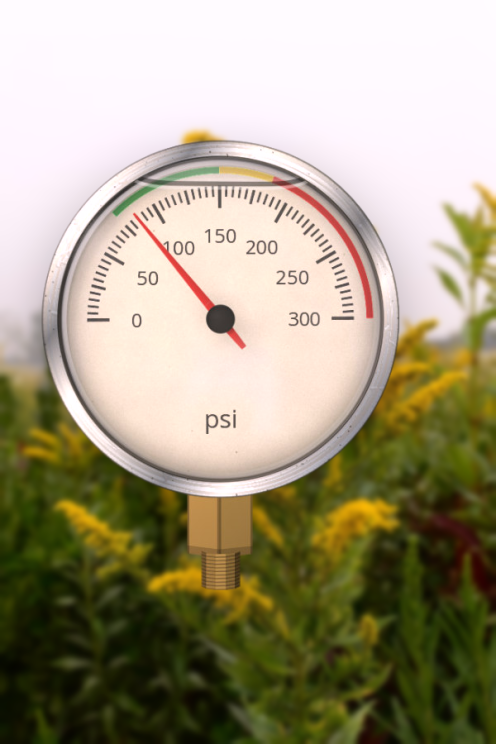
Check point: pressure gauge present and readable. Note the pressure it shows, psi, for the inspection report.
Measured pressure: 85 psi
